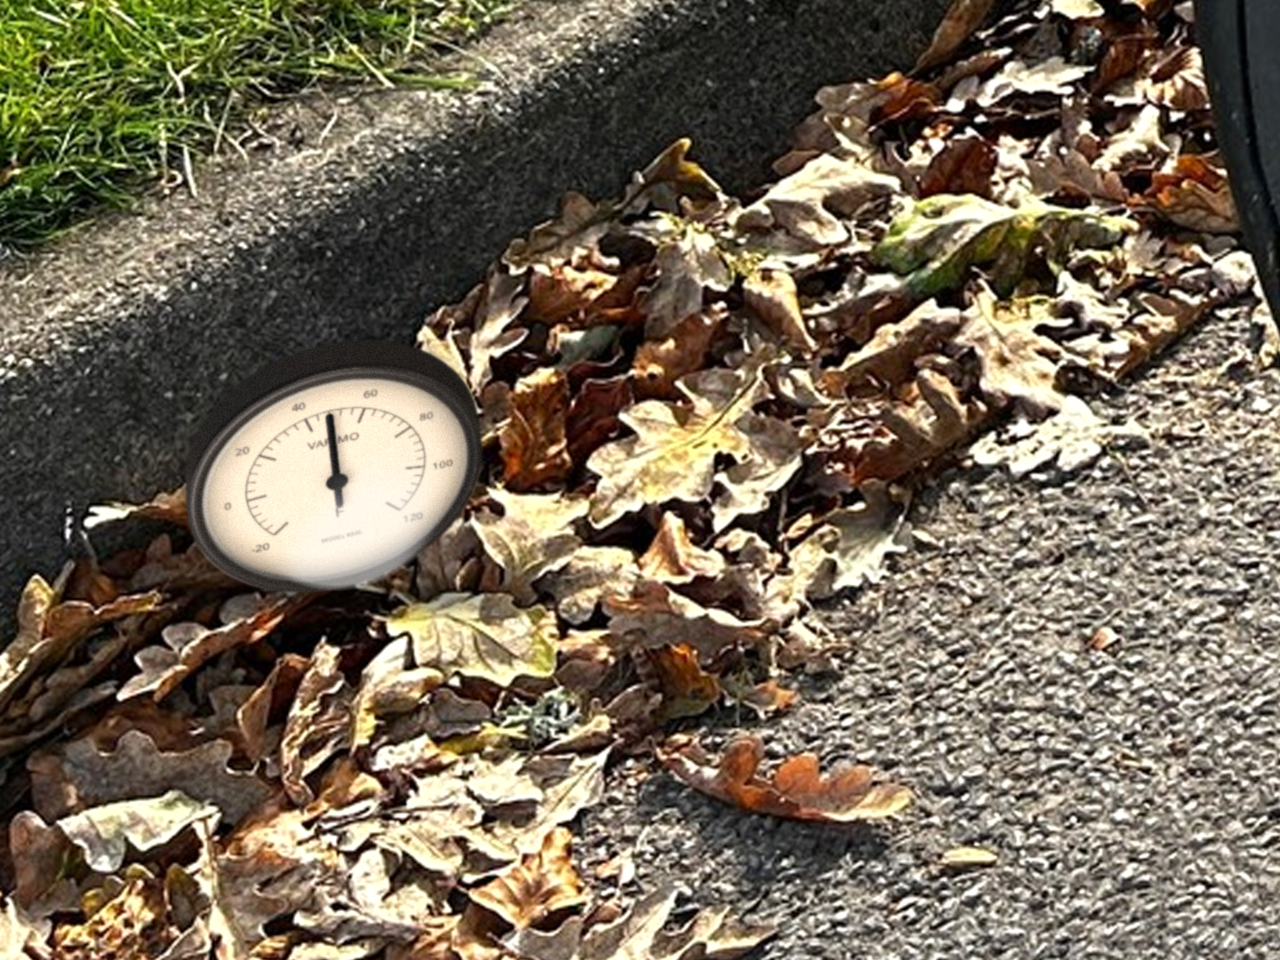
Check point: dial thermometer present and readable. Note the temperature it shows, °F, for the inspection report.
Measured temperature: 48 °F
